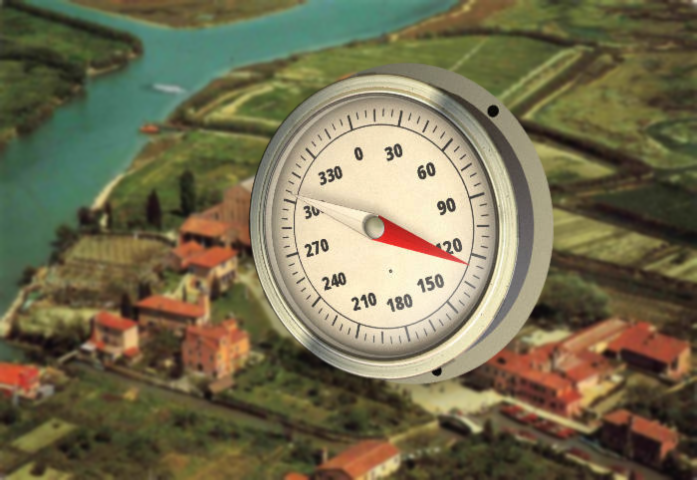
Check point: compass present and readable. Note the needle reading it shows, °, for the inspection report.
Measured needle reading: 125 °
